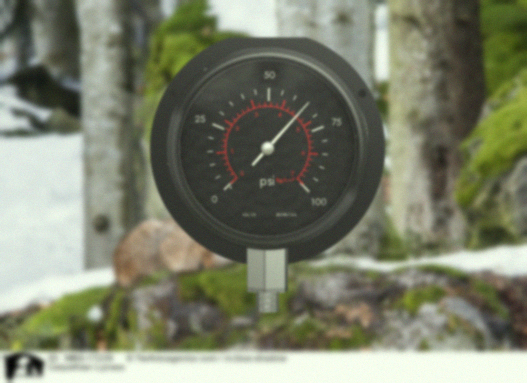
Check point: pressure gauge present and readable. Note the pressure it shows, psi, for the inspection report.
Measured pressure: 65 psi
